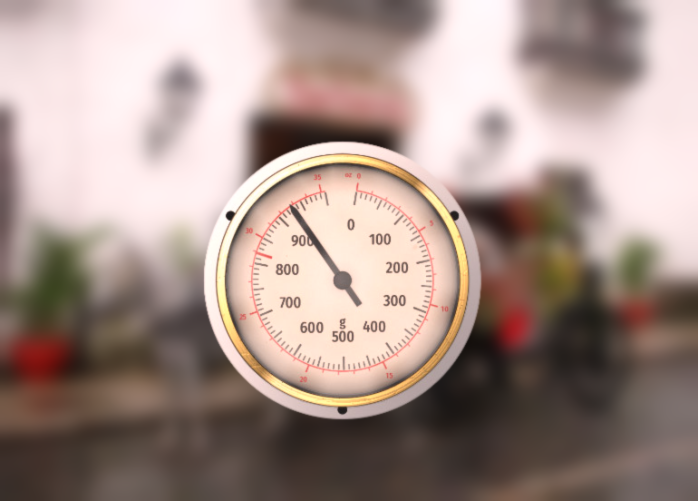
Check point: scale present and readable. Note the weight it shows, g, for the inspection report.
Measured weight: 930 g
